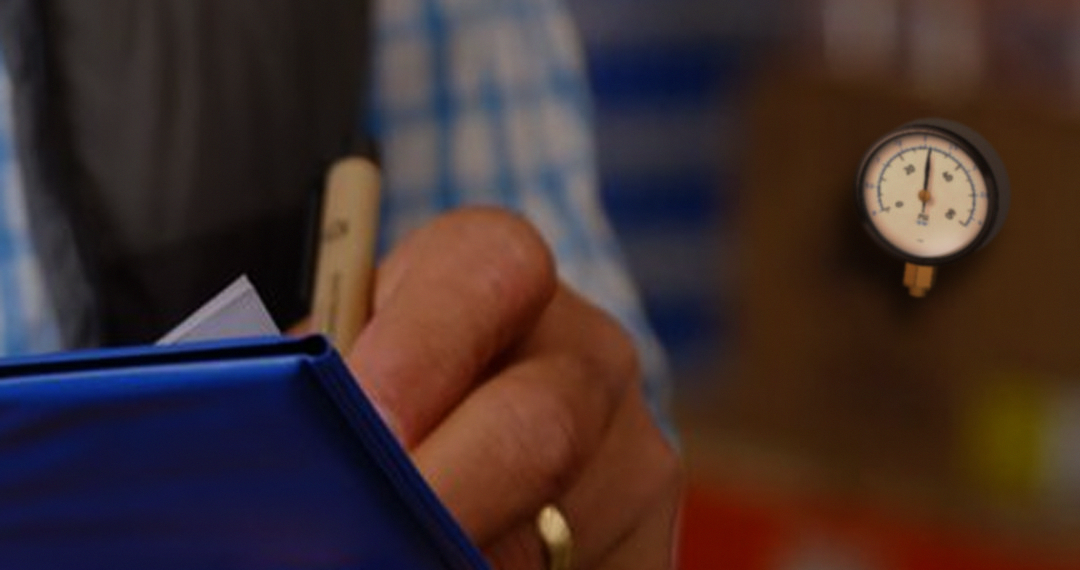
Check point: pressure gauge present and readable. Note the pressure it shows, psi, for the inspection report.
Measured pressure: 30 psi
